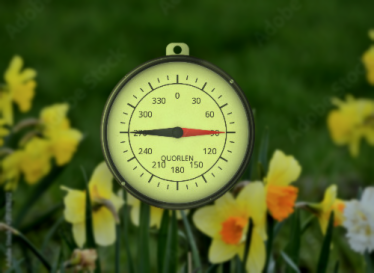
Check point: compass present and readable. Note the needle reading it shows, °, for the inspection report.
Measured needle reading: 90 °
